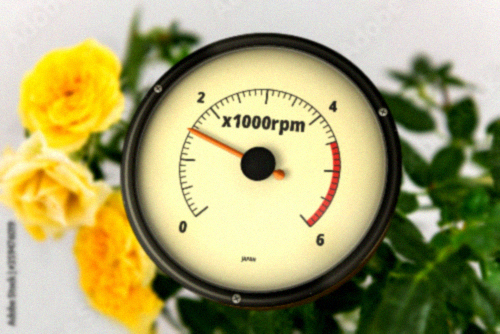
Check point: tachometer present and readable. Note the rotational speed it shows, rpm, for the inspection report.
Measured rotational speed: 1500 rpm
